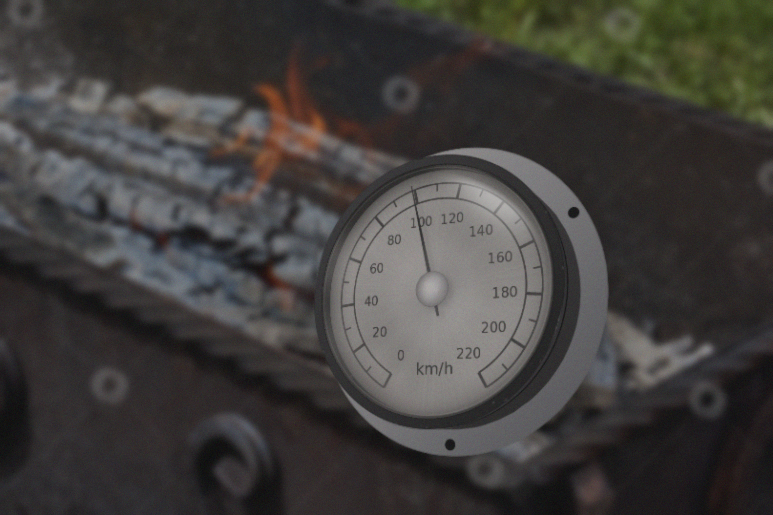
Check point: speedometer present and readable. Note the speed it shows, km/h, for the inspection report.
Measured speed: 100 km/h
